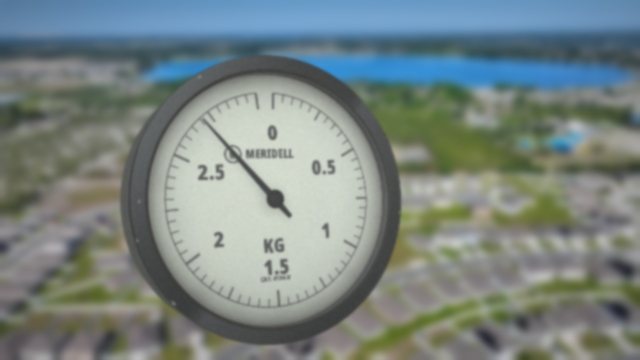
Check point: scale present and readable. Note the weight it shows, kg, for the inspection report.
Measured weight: 2.7 kg
